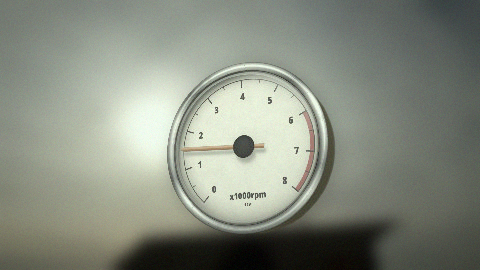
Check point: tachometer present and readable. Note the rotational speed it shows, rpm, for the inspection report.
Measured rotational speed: 1500 rpm
